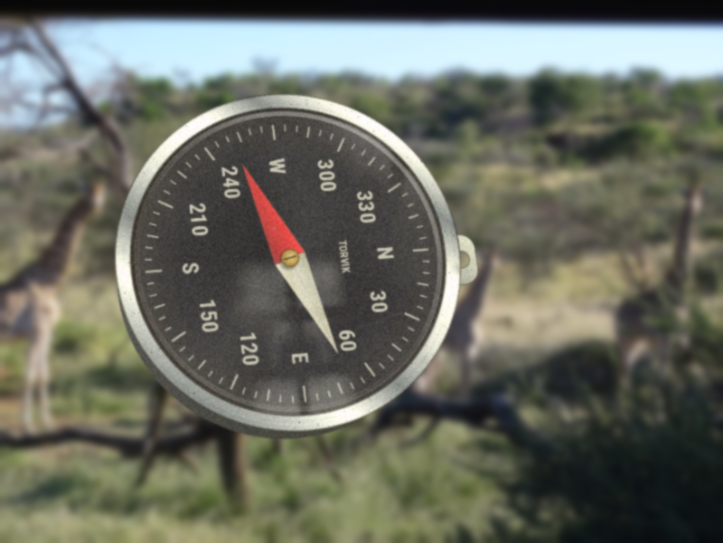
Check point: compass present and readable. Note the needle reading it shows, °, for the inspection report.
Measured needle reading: 250 °
